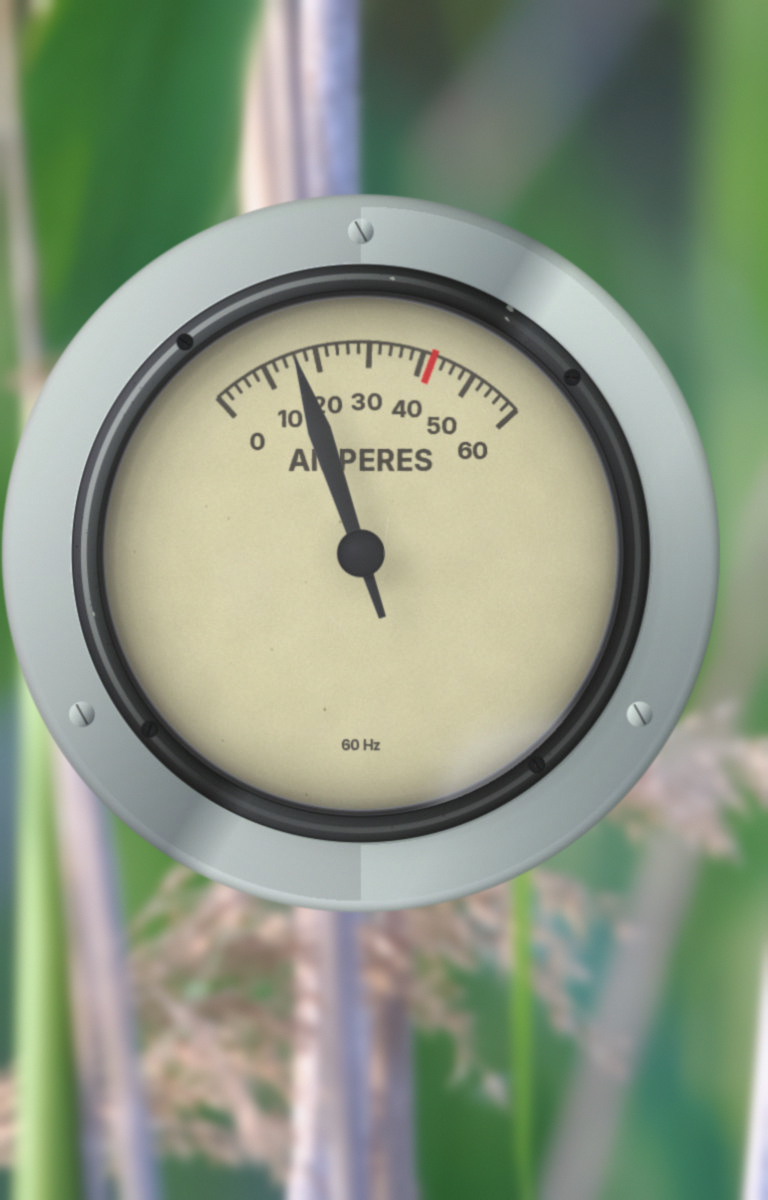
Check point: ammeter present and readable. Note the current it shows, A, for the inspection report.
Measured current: 16 A
